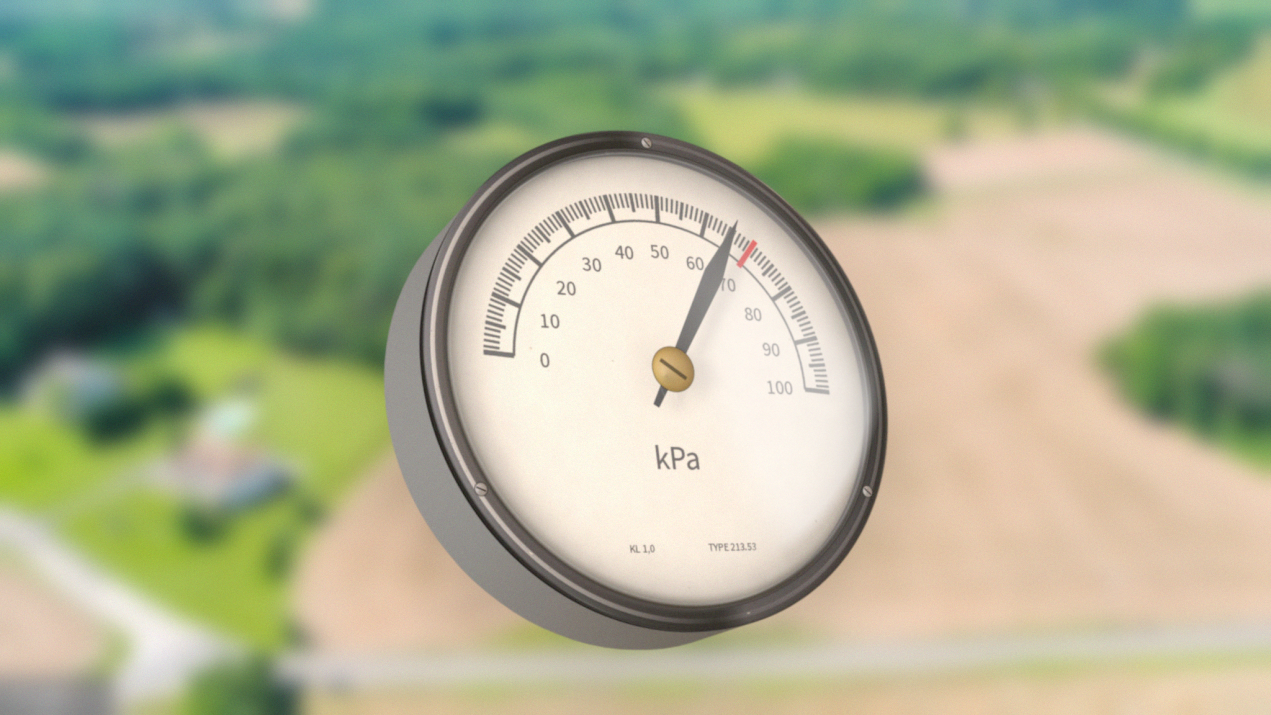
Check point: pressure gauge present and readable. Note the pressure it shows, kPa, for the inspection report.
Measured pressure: 65 kPa
